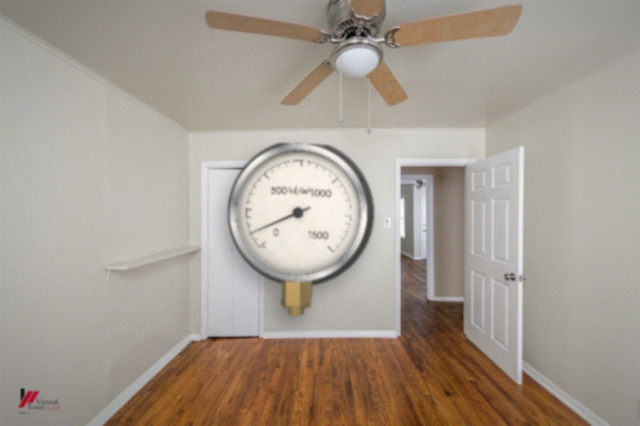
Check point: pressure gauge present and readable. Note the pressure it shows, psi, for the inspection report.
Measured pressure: 100 psi
